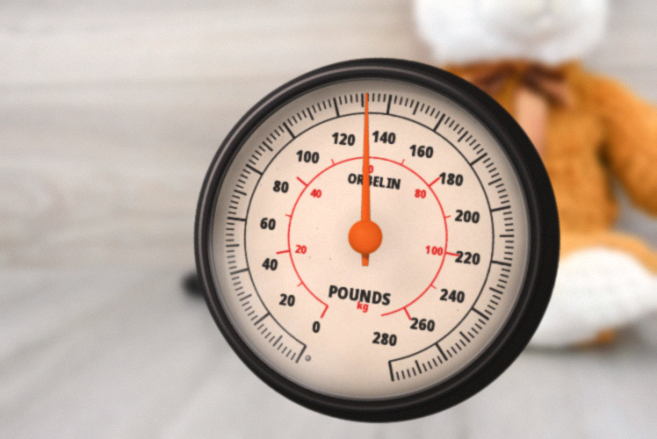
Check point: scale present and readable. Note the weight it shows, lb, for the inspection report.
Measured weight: 132 lb
